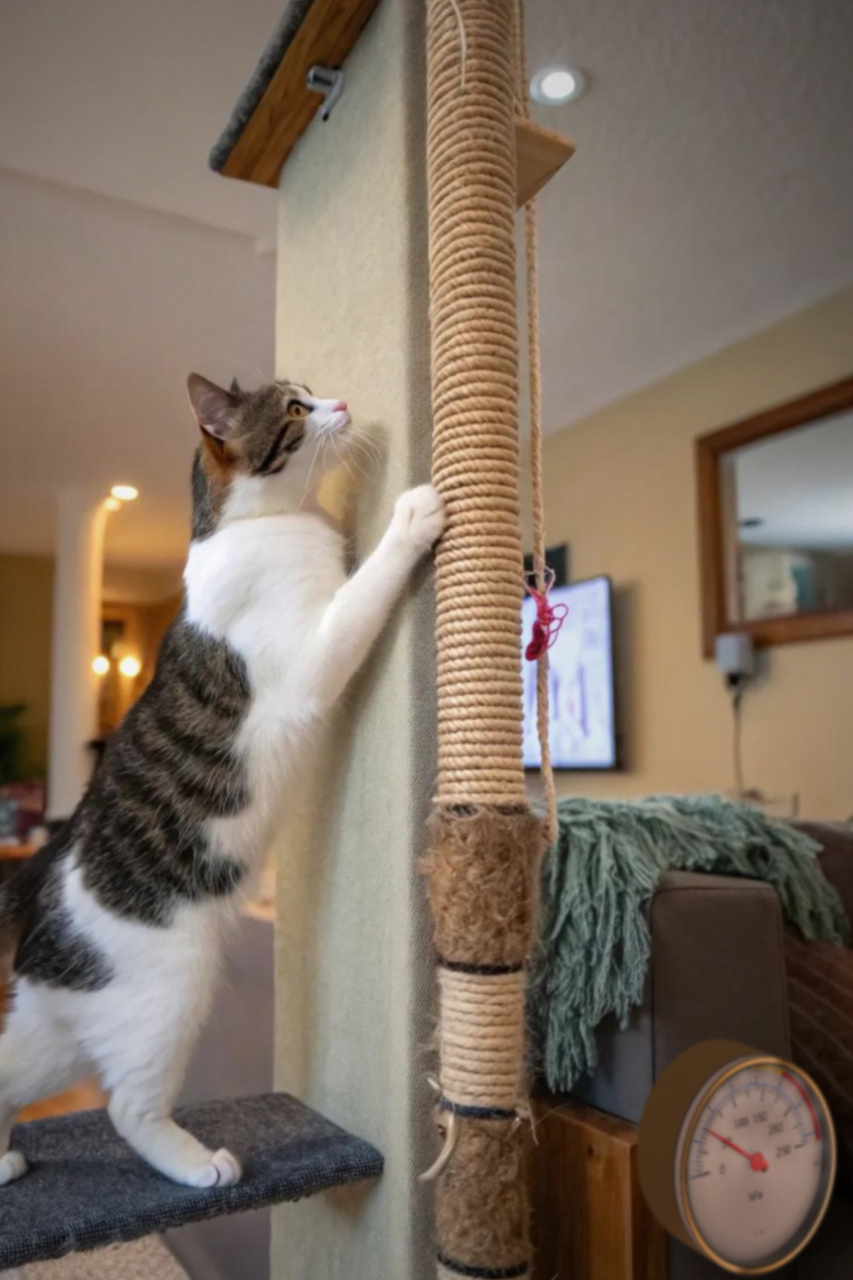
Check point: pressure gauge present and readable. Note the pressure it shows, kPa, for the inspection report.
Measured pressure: 50 kPa
